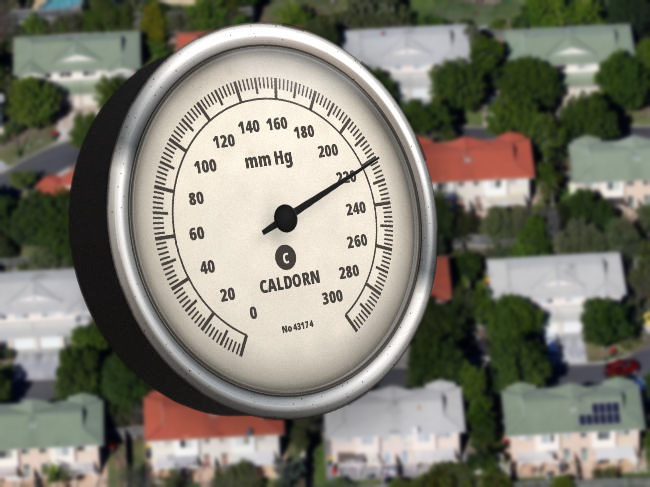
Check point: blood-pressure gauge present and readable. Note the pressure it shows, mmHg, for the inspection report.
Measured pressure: 220 mmHg
